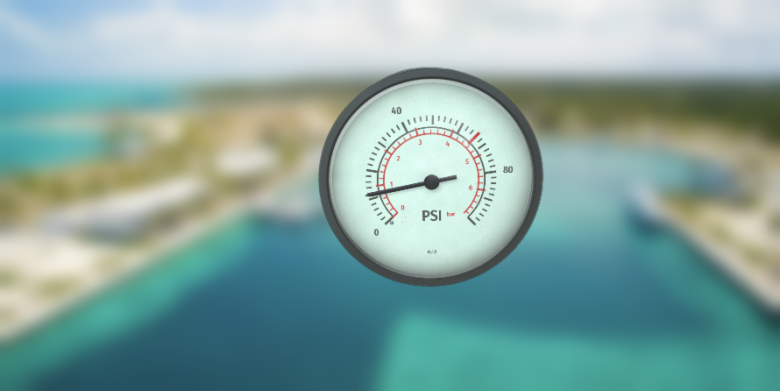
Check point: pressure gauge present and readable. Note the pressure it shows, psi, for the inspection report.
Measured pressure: 12 psi
